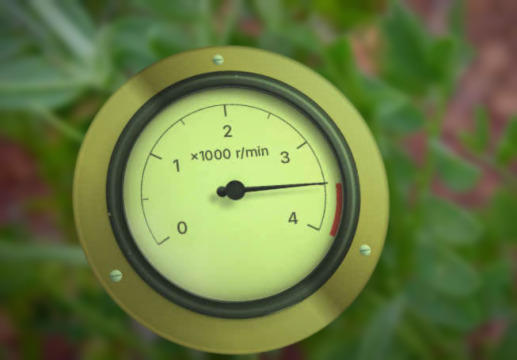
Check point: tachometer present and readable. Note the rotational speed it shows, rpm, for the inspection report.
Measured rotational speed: 3500 rpm
